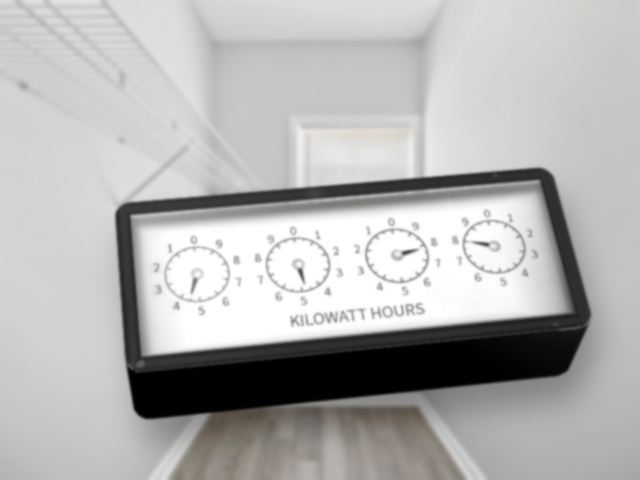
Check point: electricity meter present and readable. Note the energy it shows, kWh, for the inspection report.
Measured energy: 4478 kWh
